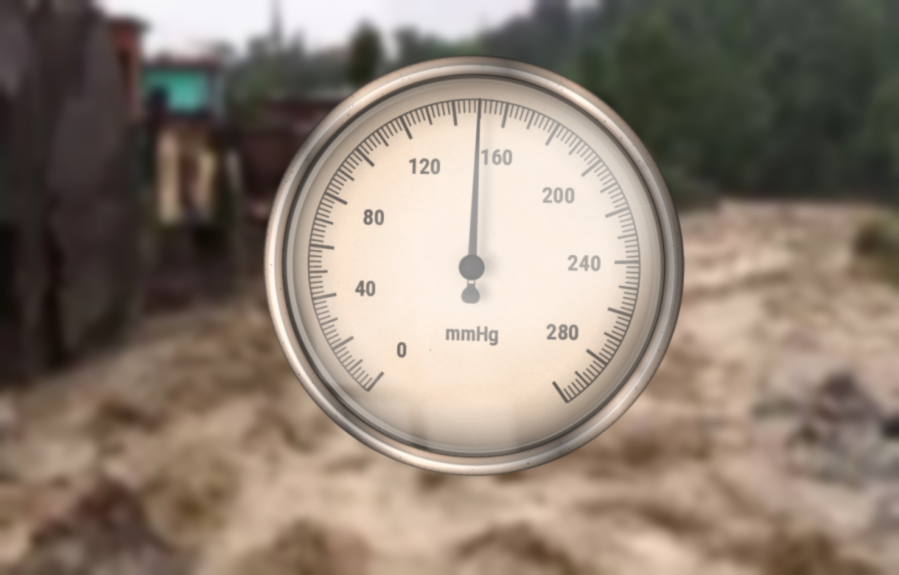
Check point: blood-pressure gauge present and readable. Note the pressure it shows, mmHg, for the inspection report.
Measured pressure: 150 mmHg
